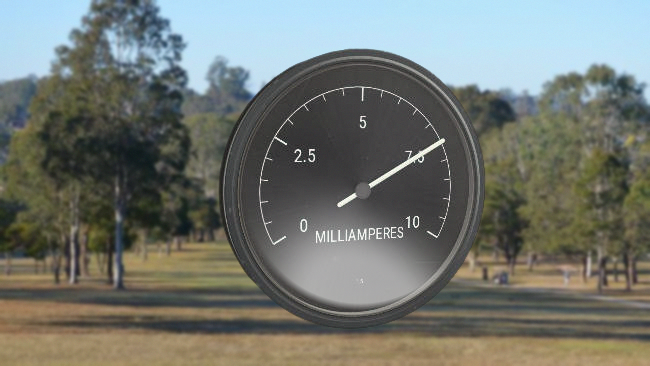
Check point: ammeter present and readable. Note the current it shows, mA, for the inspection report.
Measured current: 7.5 mA
